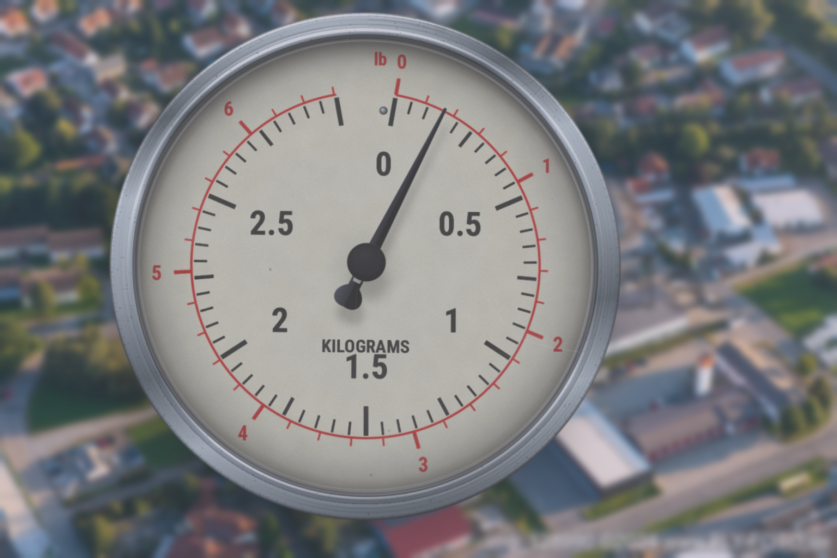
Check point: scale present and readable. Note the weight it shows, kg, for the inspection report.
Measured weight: 0.15 kg
